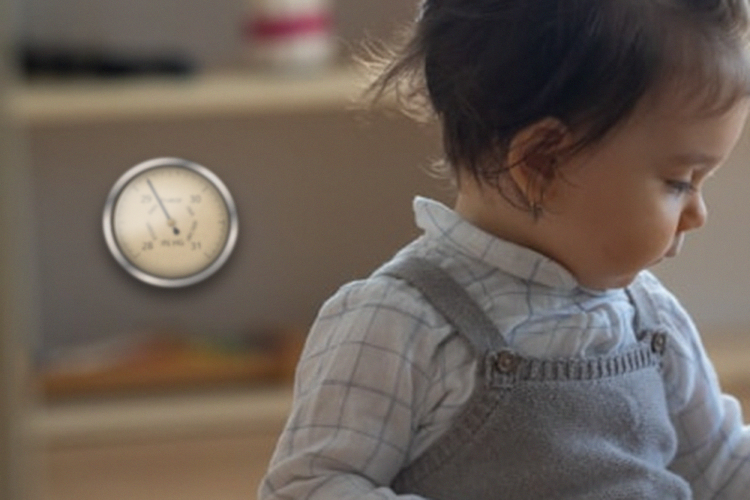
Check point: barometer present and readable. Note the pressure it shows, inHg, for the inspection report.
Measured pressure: 29.2 inHg
